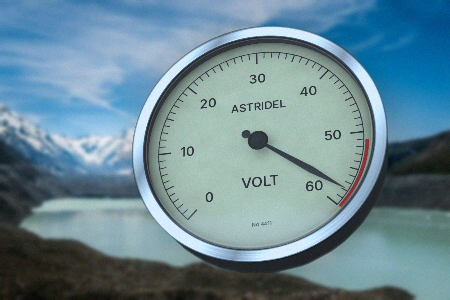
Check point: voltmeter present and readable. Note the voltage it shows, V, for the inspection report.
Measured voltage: 58 V
